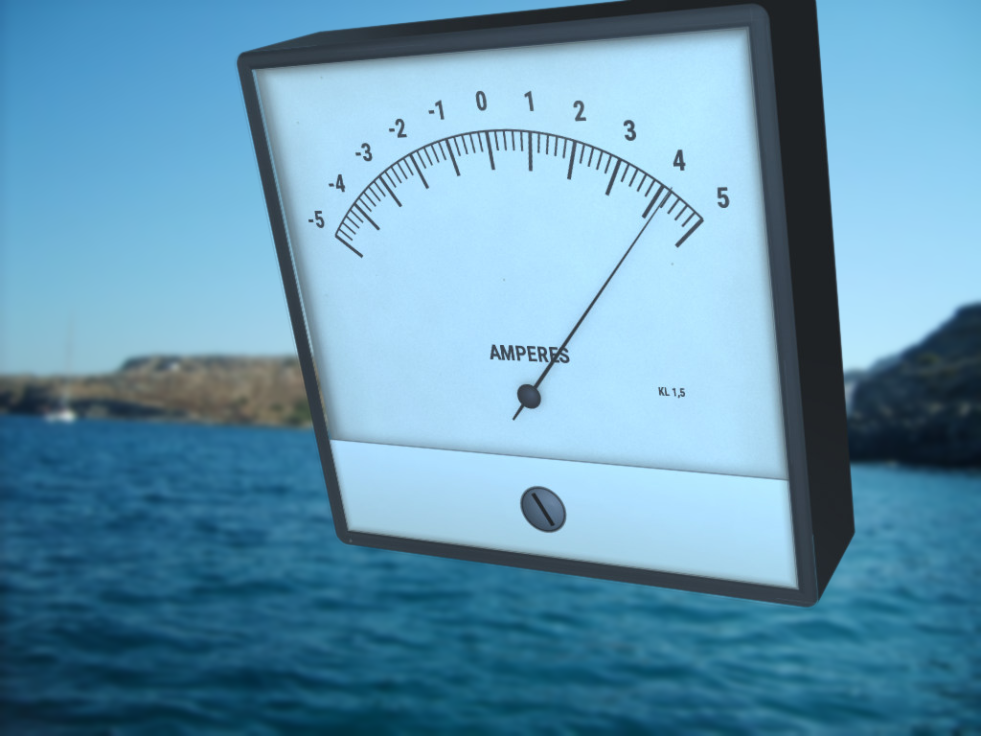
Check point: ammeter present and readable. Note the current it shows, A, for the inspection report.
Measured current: 4.2 A
